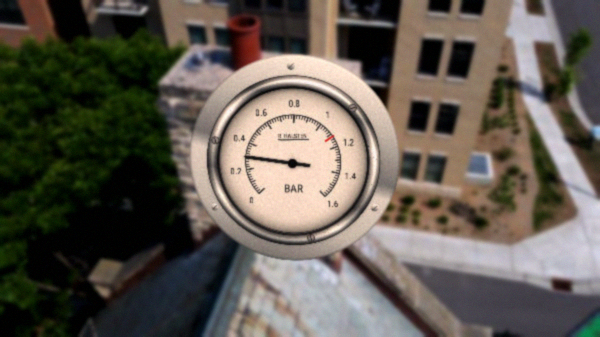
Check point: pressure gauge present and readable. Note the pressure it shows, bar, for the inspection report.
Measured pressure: 0.3 bar
